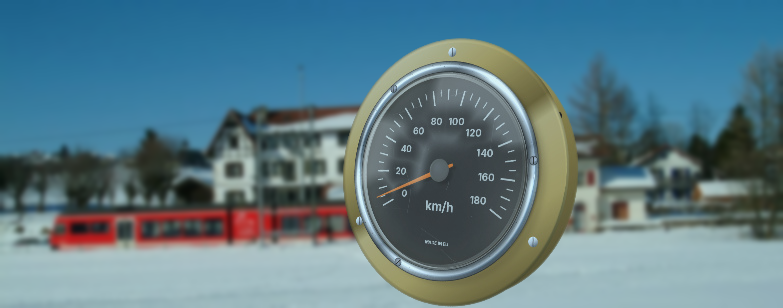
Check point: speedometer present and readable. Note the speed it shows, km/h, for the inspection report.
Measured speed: 5 km/h
